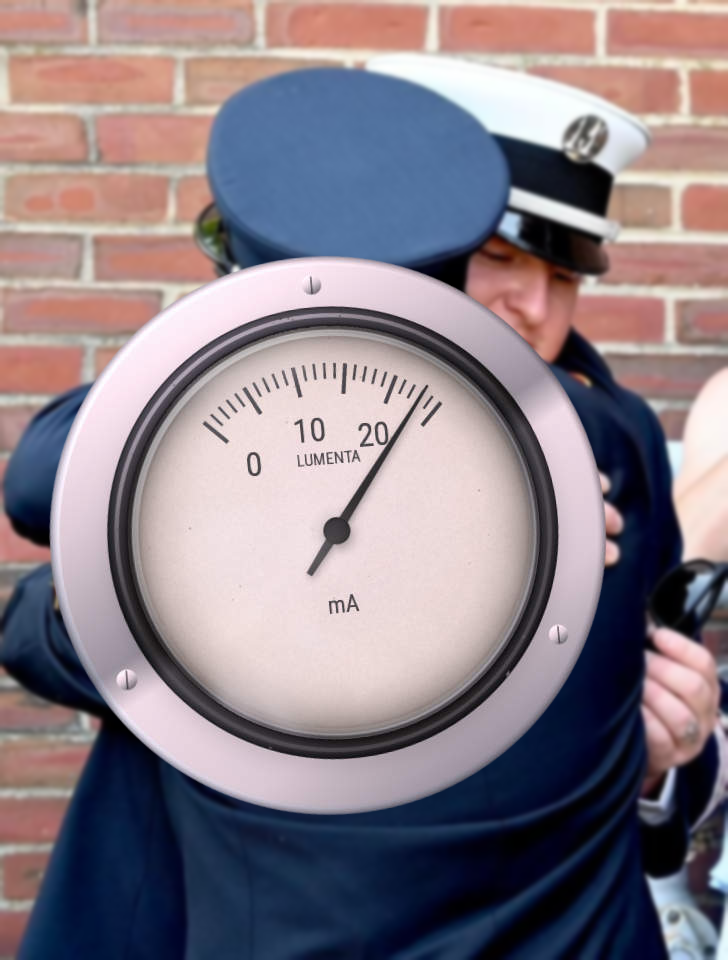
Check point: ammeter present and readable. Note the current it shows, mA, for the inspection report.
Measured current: 23 mA
